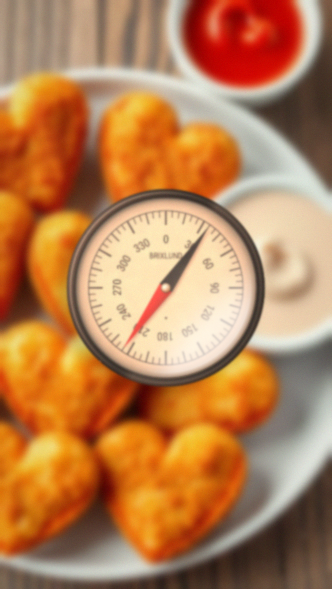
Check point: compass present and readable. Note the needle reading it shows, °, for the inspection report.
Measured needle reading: 215 °
